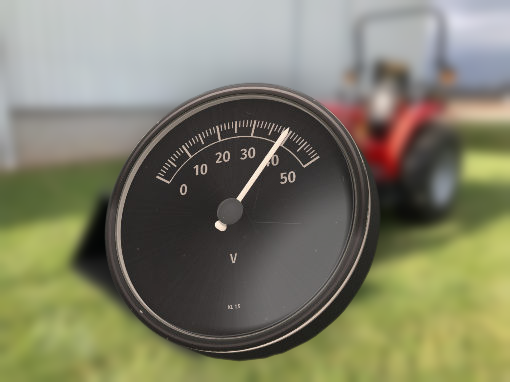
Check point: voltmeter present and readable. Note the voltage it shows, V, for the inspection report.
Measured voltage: 40 V
